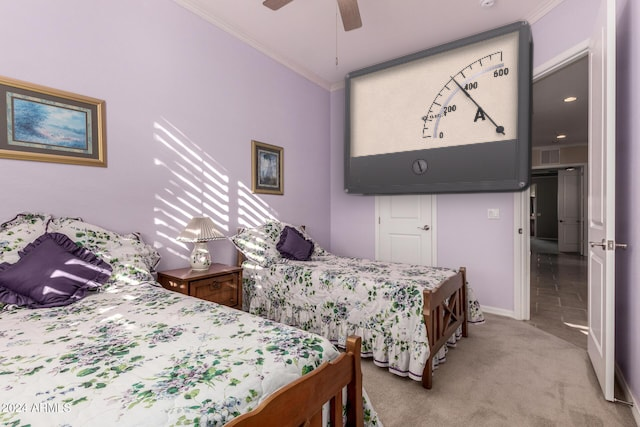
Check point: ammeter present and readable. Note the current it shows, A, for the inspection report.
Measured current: 350 A
